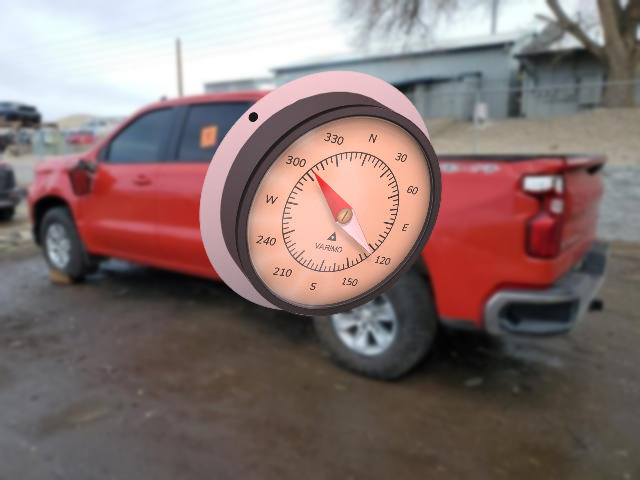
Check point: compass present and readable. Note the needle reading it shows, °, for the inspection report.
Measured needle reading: 305 °
